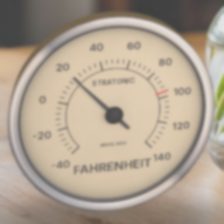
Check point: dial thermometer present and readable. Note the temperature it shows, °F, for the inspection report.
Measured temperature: 20 °F
